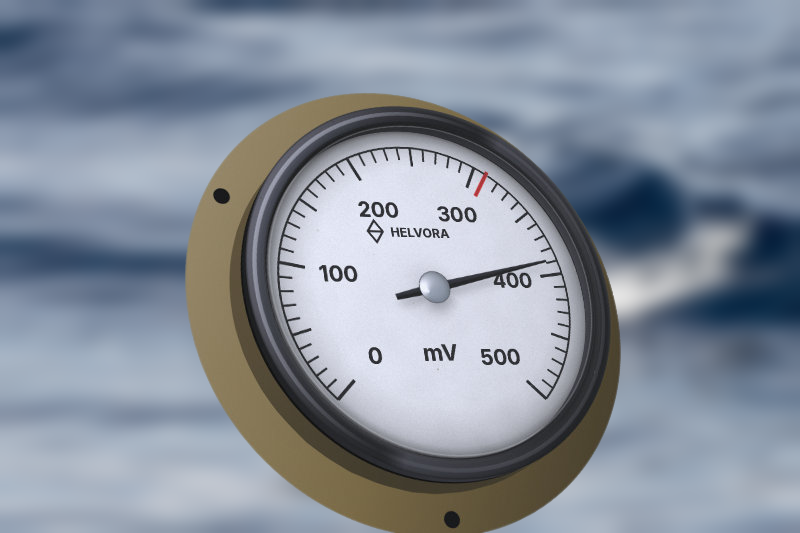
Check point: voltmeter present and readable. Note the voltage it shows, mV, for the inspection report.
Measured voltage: 390 mV
